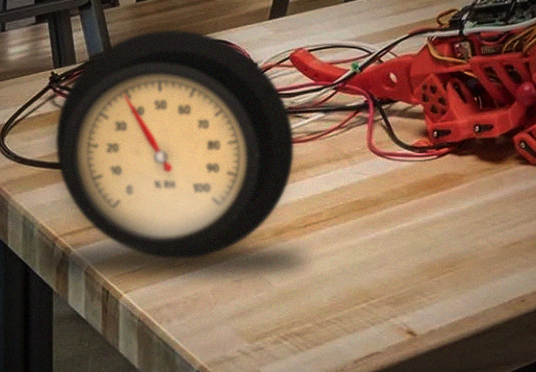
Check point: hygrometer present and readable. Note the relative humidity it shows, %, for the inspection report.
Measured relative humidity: 40 %
